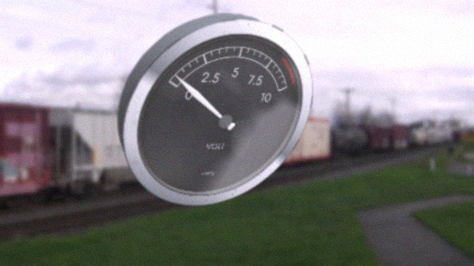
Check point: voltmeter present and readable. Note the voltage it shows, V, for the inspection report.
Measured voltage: 0.5 V
